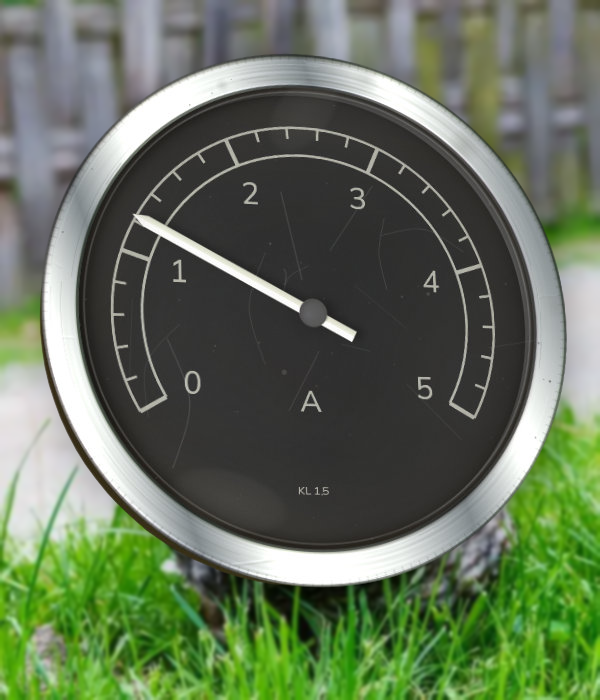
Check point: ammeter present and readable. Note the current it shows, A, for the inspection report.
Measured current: 1.2 A
